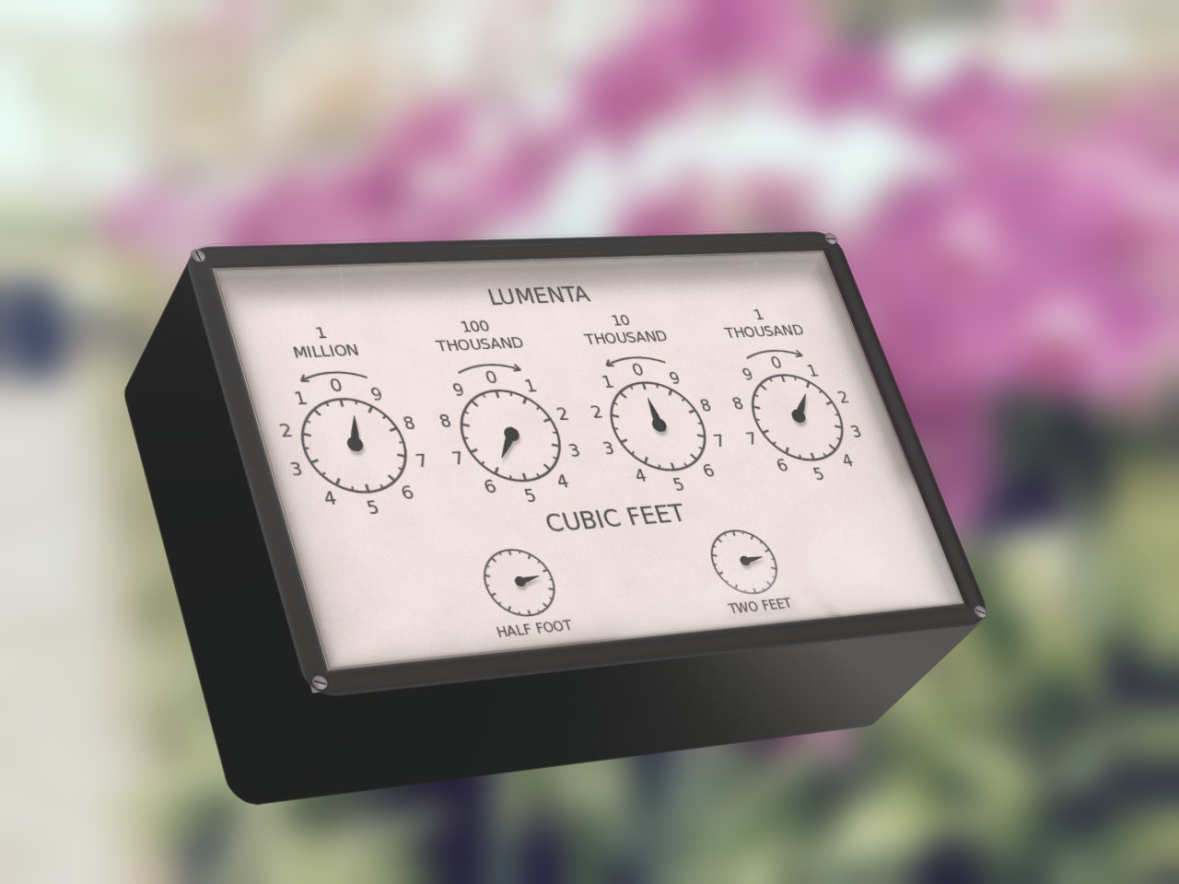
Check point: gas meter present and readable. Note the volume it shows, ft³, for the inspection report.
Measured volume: 960100 ft³
